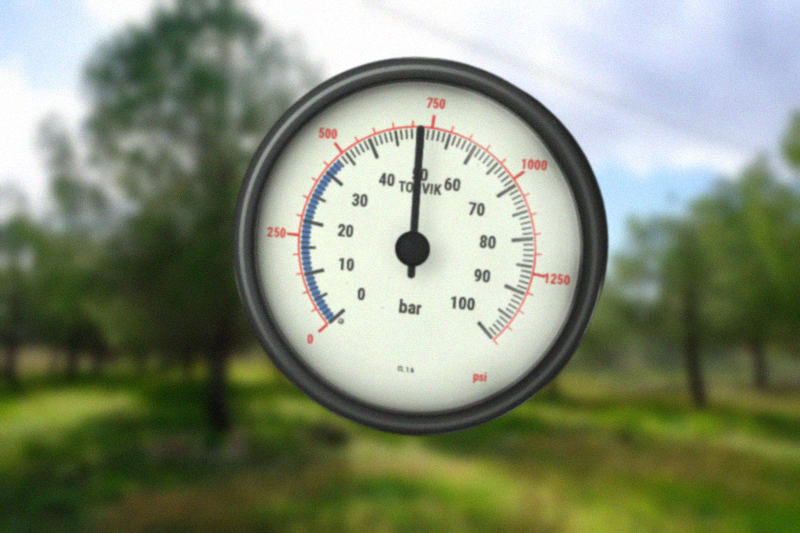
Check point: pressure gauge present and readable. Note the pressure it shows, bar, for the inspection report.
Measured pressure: 50 bar
